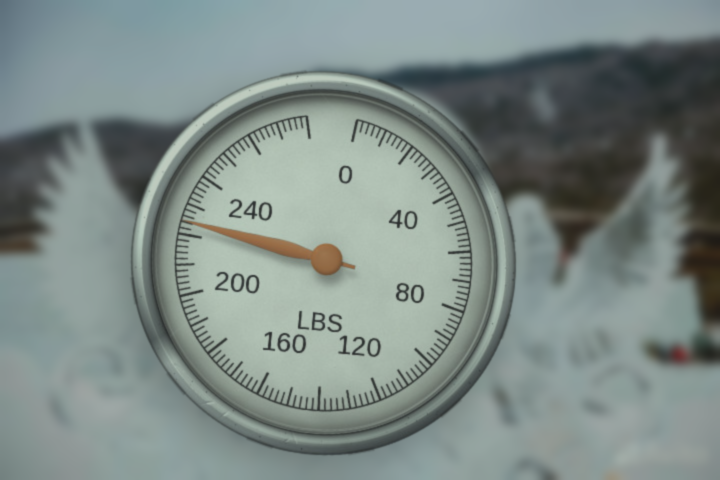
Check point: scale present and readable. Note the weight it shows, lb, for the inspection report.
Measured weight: 224 lb
